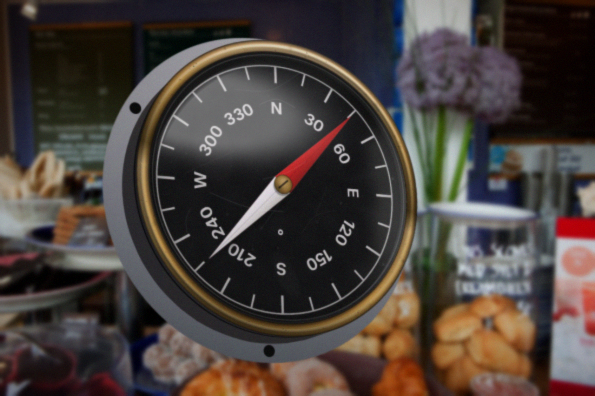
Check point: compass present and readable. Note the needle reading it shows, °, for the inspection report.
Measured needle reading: 45 °
